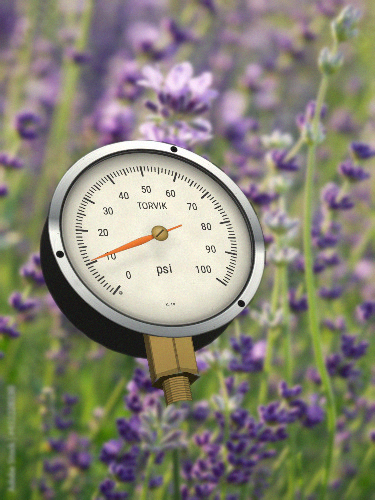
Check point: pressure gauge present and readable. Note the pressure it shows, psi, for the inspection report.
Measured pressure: 10 psi
